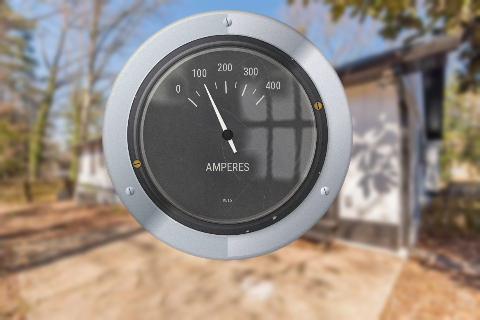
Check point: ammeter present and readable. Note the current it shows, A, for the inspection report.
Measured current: 100 A
